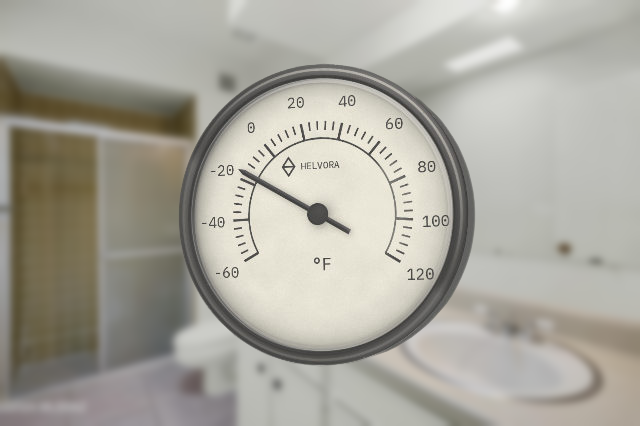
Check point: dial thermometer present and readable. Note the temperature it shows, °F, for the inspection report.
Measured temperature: -16 °F
